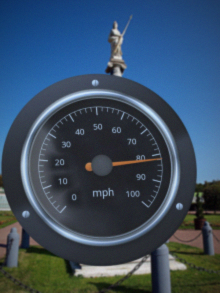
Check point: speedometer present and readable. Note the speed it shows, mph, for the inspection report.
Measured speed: 82 mph
